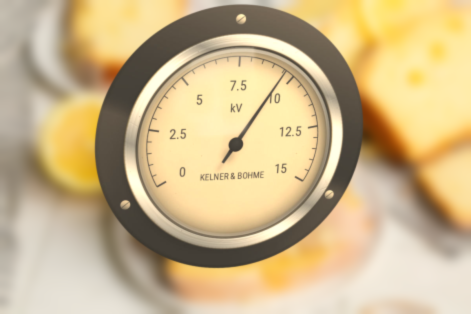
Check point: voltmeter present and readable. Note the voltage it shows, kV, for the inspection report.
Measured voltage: 9.5 kV
